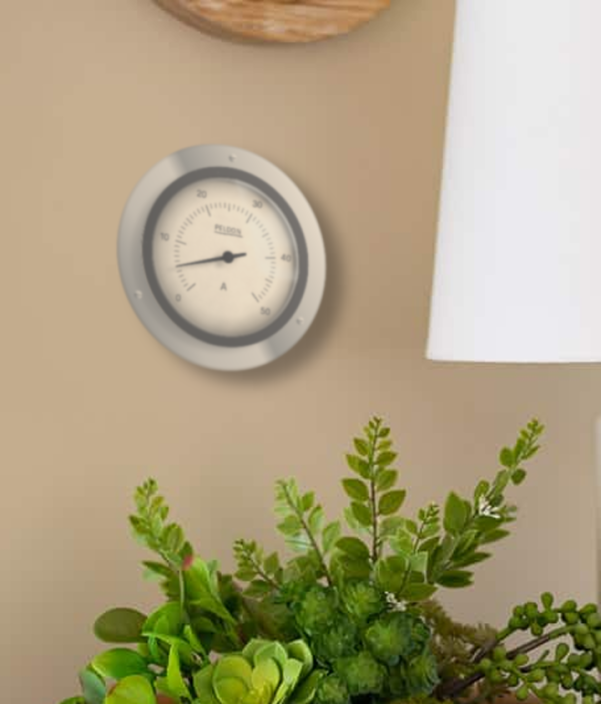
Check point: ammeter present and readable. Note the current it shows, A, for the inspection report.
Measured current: 5 A
